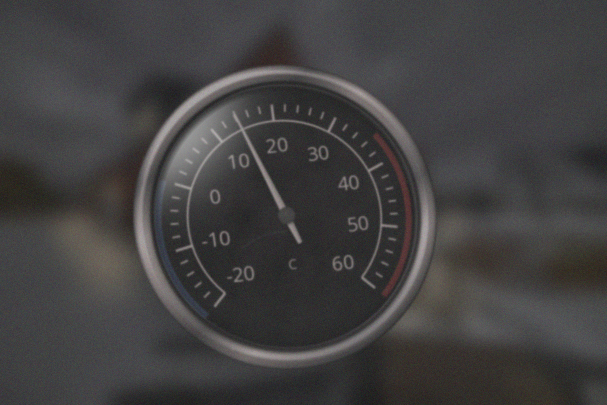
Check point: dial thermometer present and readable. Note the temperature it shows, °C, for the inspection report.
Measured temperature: 14 °C
